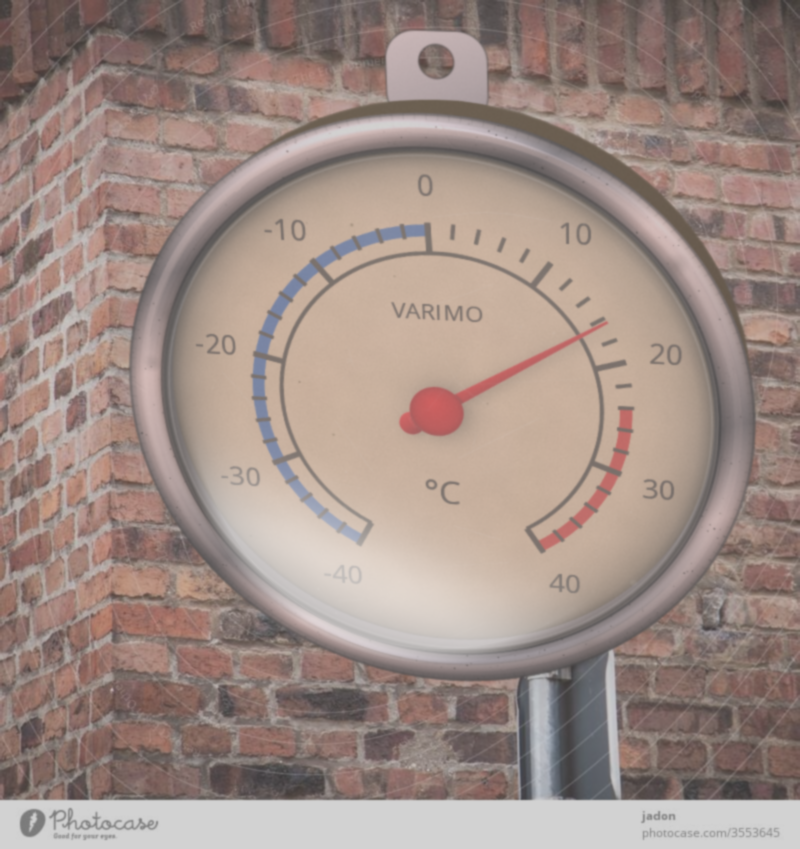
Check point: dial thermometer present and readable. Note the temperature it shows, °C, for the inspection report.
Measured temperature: 16 °C
